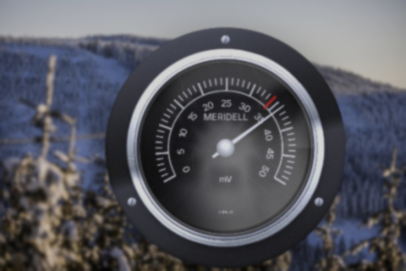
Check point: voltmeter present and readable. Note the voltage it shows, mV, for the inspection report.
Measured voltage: 36 mV
